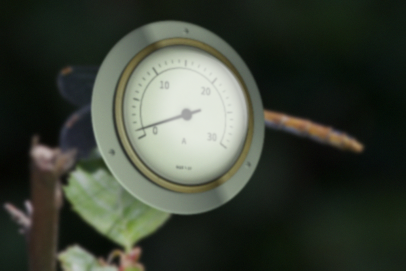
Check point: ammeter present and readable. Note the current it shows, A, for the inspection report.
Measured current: 1 A
